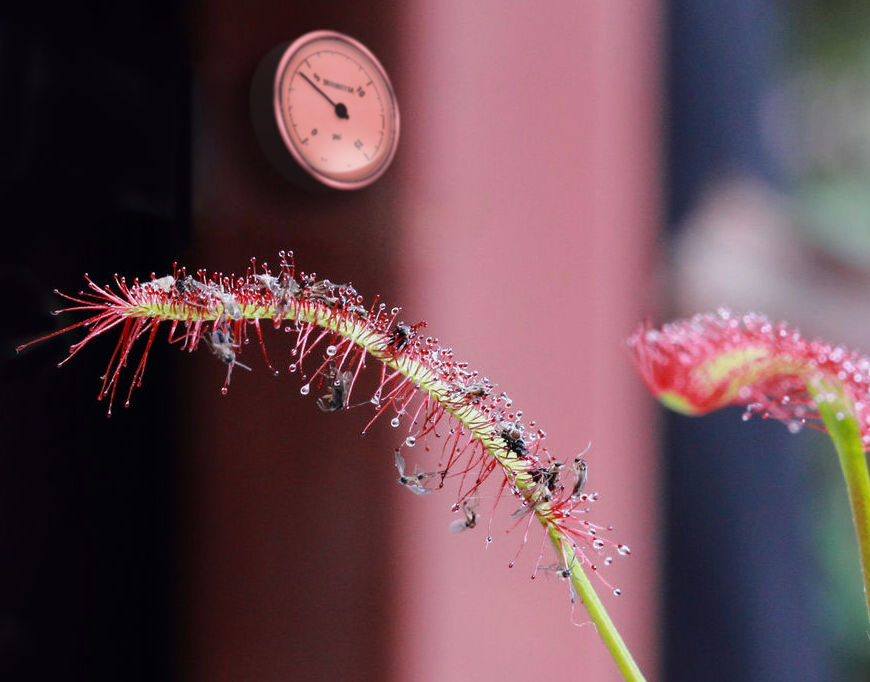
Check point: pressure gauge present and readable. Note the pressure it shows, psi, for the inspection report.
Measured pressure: 4 psi
